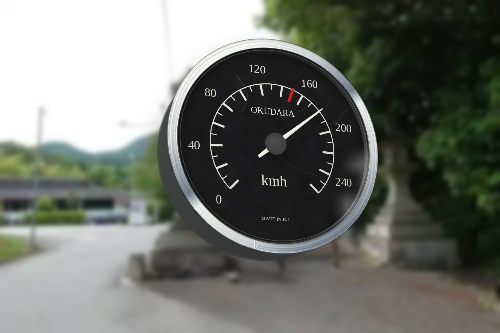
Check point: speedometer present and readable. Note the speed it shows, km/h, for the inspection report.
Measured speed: 180 km/h
